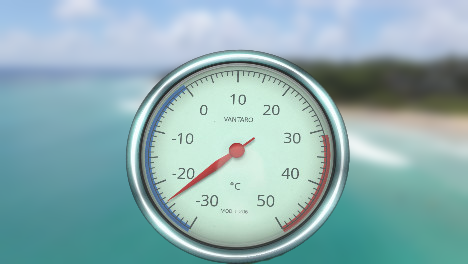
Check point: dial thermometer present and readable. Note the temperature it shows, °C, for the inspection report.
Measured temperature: -24 °C
